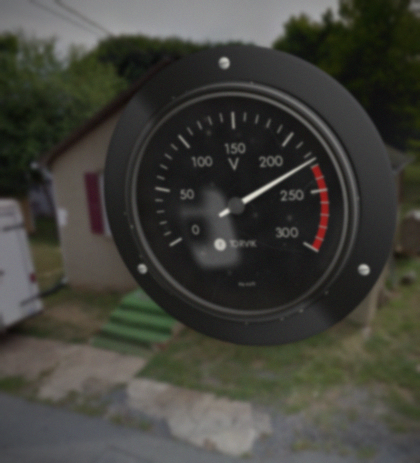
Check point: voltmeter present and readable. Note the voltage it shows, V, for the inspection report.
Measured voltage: 225 V
